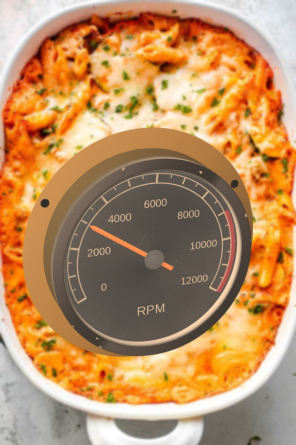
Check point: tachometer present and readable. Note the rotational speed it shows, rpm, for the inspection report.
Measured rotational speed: 3000 rpm
